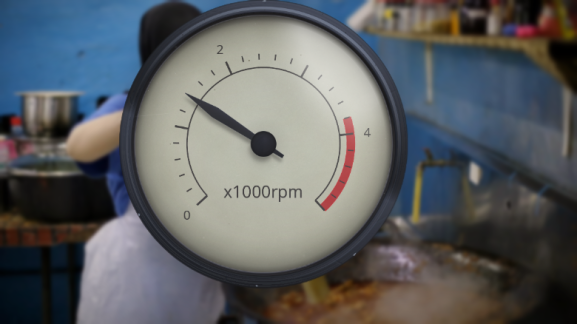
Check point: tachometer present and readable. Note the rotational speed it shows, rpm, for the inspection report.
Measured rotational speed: 1400 rpm
